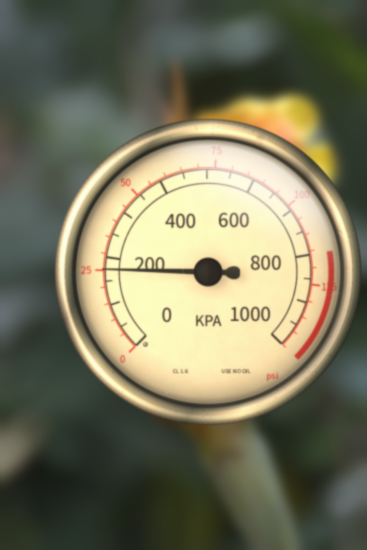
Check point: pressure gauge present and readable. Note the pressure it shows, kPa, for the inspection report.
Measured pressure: 175 kPa
